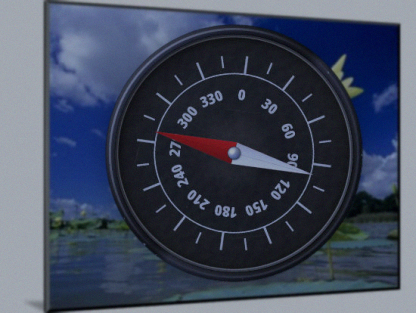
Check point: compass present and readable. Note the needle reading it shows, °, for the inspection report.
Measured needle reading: 277.5 °
